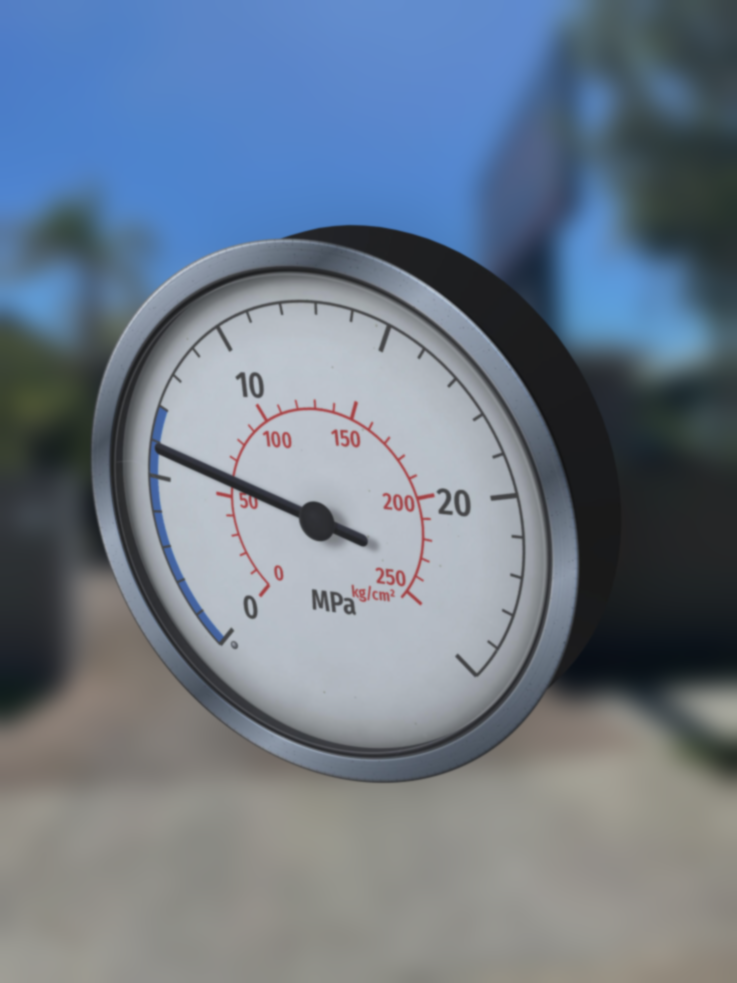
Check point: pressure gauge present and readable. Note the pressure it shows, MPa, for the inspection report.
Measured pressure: 6 MPa
